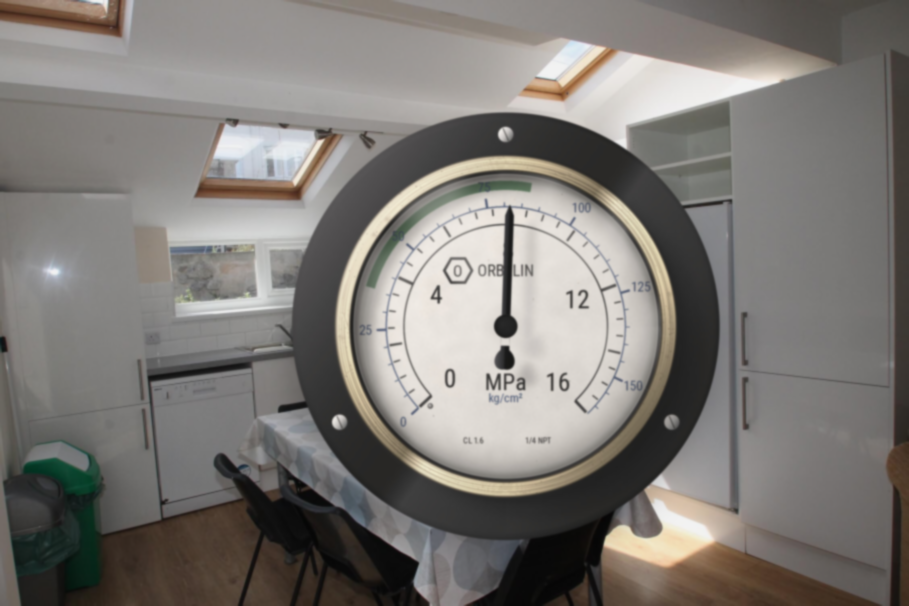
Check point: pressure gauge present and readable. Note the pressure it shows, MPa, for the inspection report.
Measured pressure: 8 MPa
